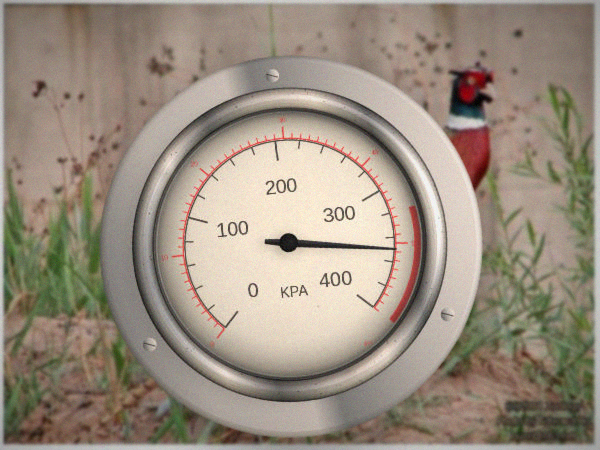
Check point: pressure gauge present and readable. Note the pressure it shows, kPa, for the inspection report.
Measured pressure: 350 kPa
